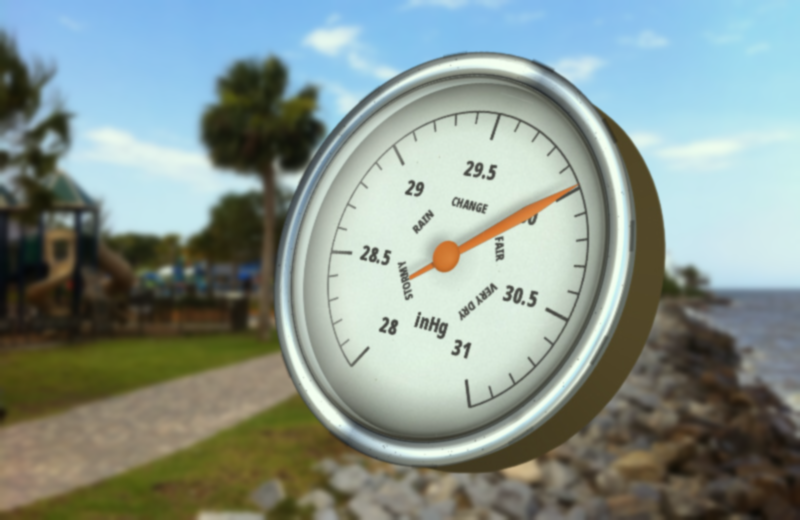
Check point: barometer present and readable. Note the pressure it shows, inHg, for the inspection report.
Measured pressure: 30 inHg
